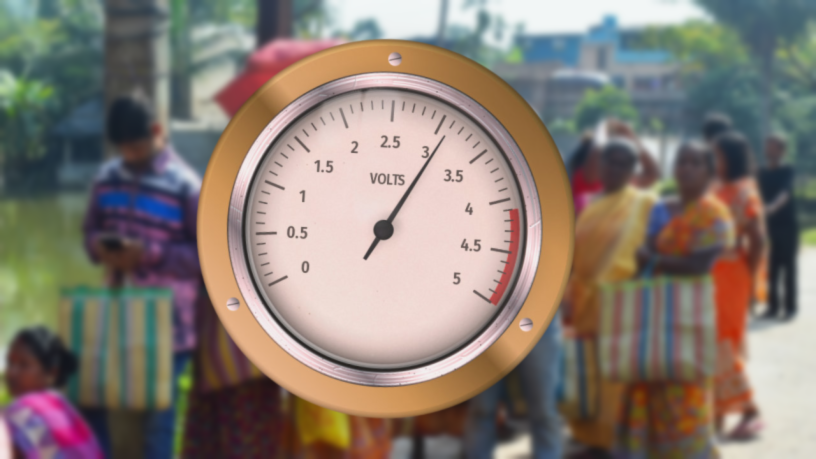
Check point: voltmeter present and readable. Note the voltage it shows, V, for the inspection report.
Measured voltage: 3.1 V
